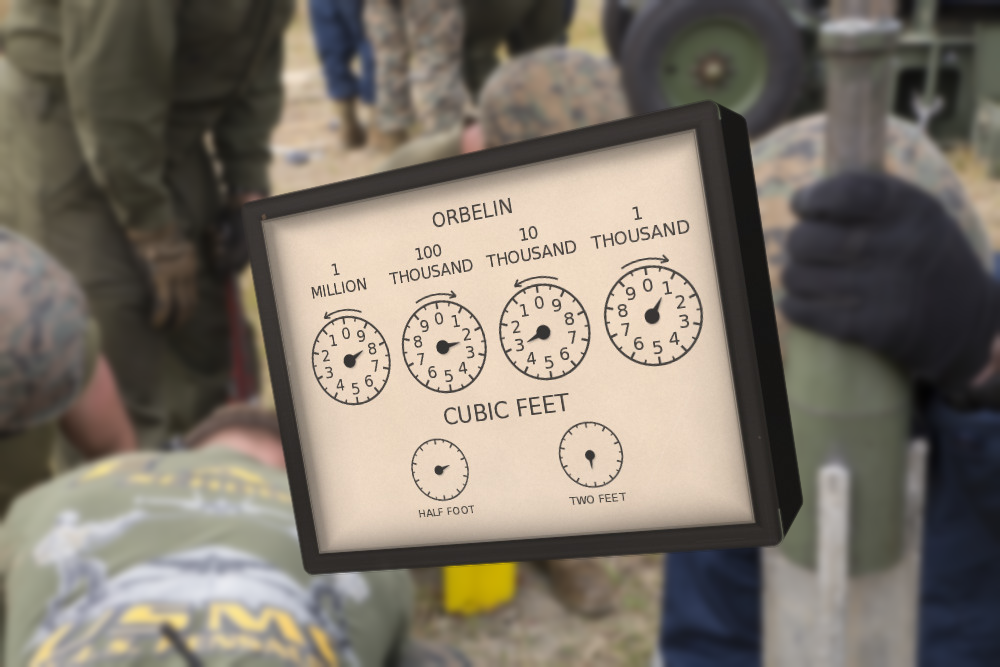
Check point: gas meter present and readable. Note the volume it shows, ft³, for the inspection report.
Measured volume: 823100 ft³
